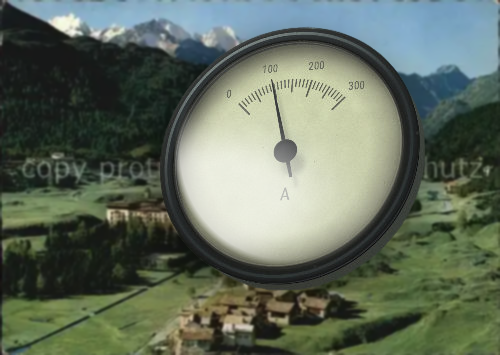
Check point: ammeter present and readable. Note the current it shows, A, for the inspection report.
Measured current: 100 A
